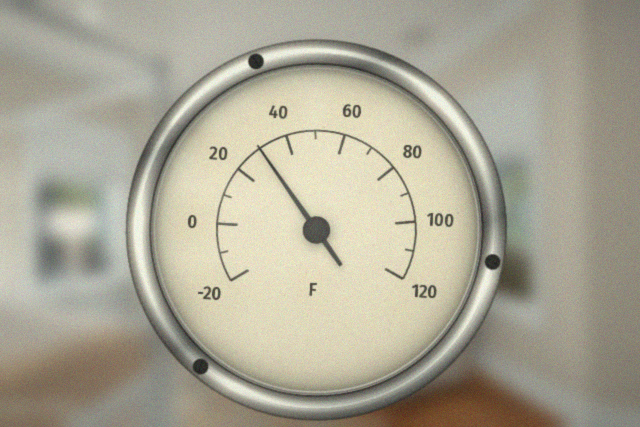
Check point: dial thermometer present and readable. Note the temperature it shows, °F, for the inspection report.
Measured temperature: 30 °F
